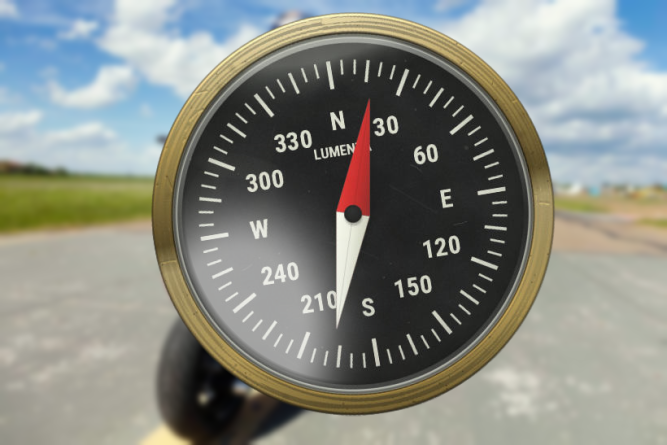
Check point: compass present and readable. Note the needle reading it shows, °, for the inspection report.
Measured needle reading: 17.5 °
